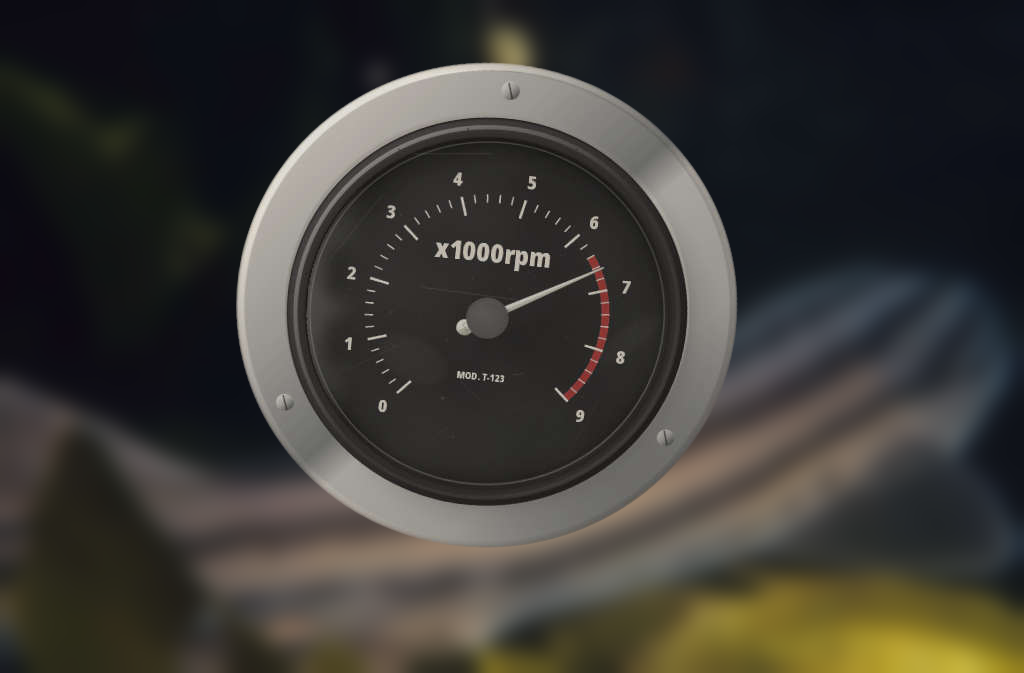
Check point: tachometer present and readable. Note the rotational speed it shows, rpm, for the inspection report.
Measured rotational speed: 6600 rpm
